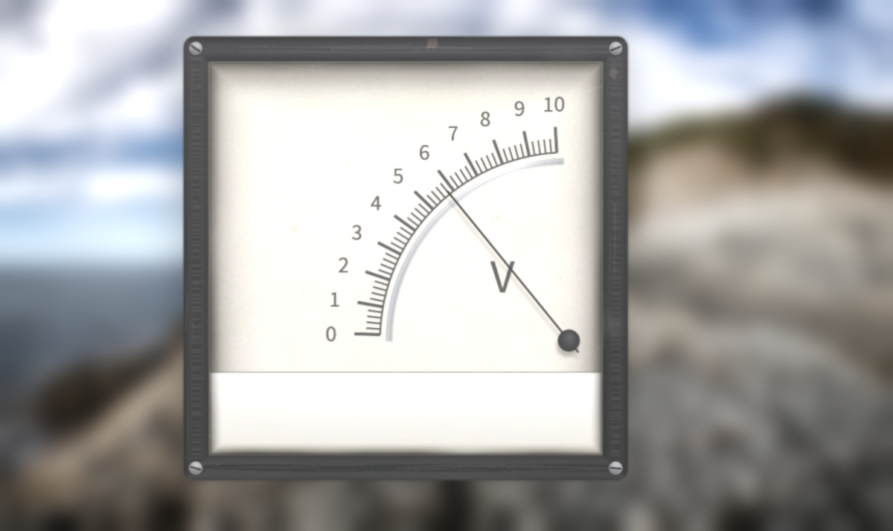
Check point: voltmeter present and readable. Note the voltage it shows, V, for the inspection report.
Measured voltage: 5.8 V
